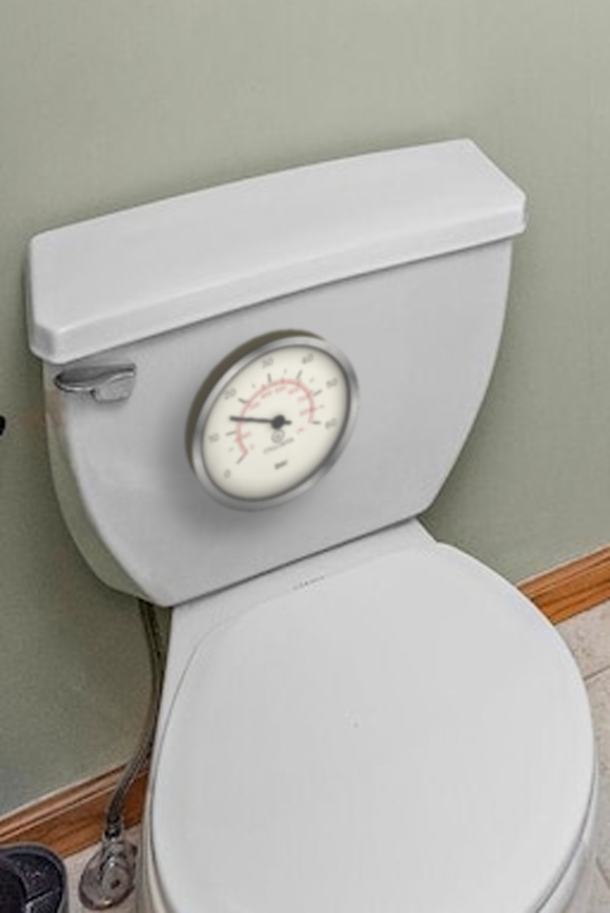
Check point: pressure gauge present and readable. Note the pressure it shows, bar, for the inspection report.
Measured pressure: 15 bar
